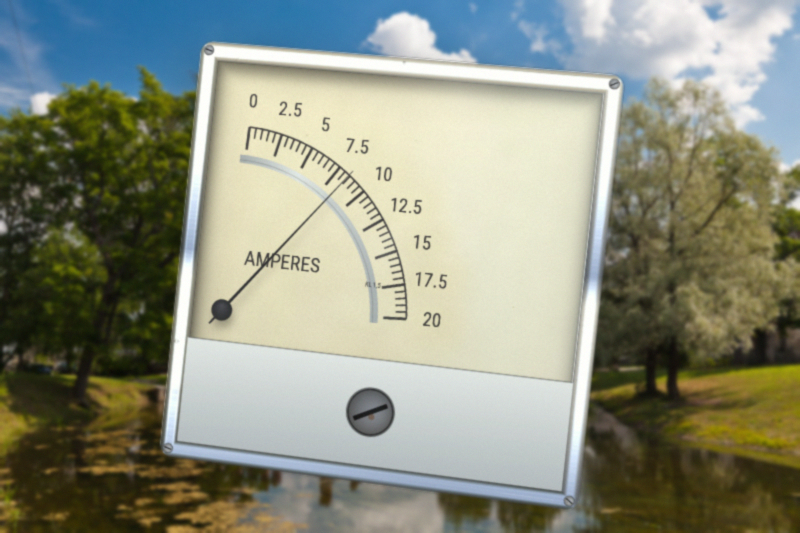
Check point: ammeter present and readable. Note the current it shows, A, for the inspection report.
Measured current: 8.5 A
